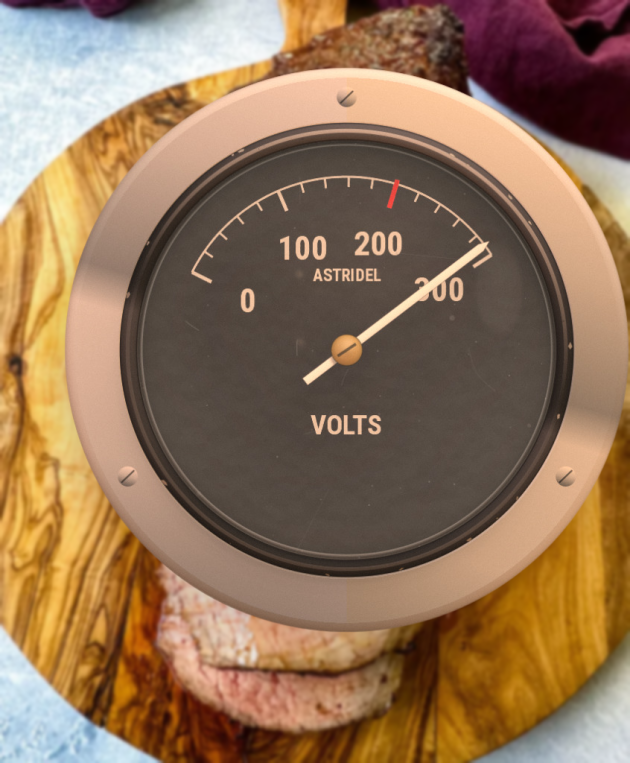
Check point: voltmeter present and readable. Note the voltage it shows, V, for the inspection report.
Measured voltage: 290 V
